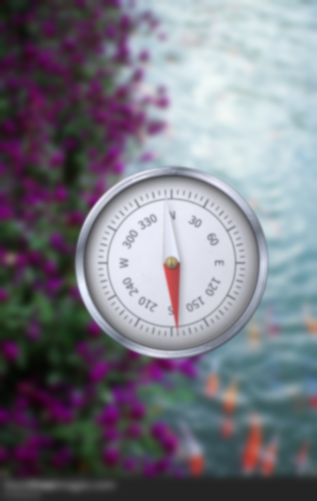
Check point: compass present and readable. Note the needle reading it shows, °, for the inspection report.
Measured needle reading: 175 °
